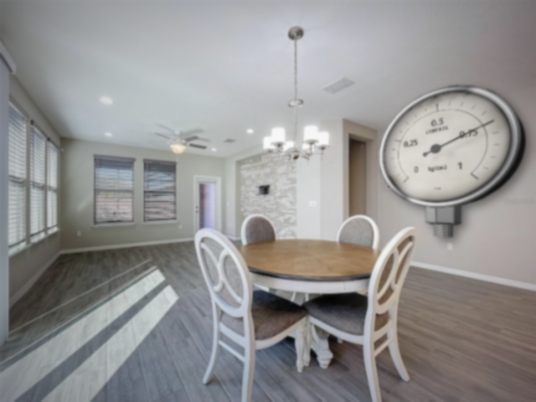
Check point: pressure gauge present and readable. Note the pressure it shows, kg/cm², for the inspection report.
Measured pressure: 0.75 kg/cm²
